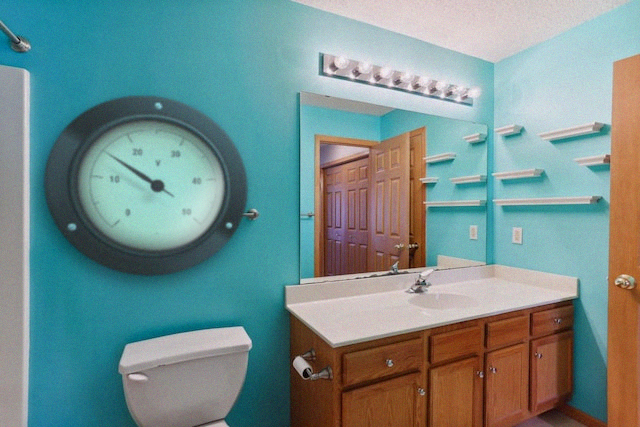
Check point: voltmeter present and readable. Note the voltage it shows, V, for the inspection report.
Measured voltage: 15 V
